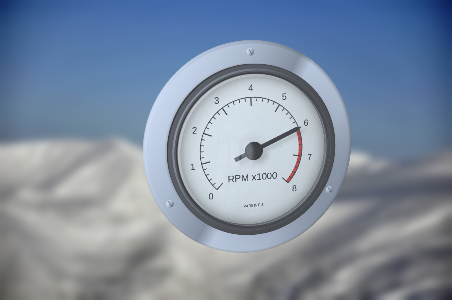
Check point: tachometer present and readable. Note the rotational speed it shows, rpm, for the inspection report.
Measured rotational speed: 6000 rpm
